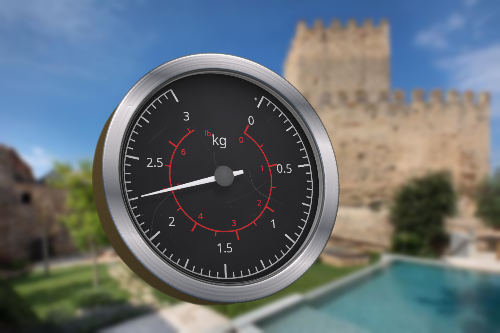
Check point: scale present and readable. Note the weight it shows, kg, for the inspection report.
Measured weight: 2.25 kg
